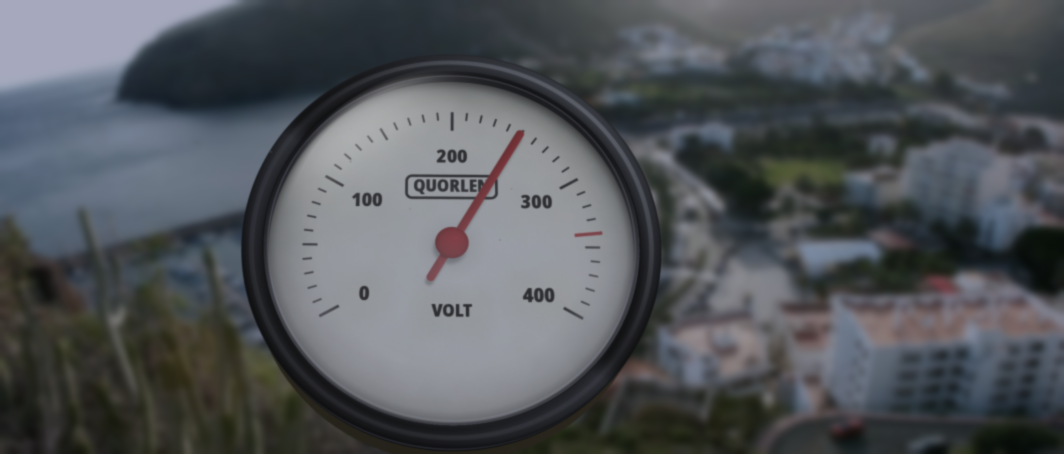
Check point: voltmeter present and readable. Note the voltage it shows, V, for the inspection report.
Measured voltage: 250 V
